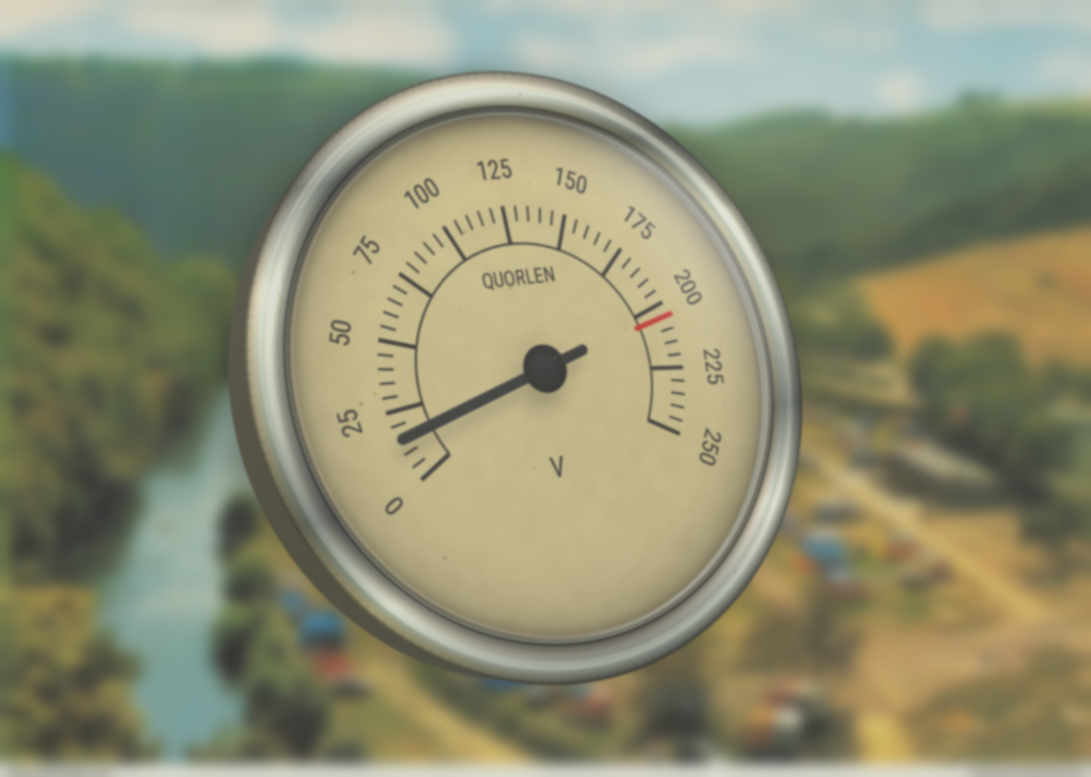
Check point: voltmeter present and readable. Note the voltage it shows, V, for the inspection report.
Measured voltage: 15 V
